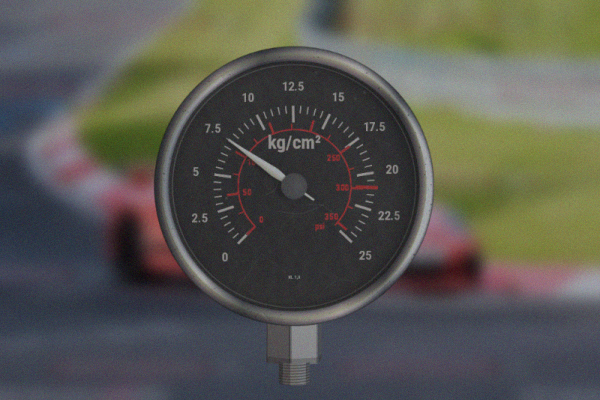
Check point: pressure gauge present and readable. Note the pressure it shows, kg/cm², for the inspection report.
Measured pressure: 7.5 kg/cm²
